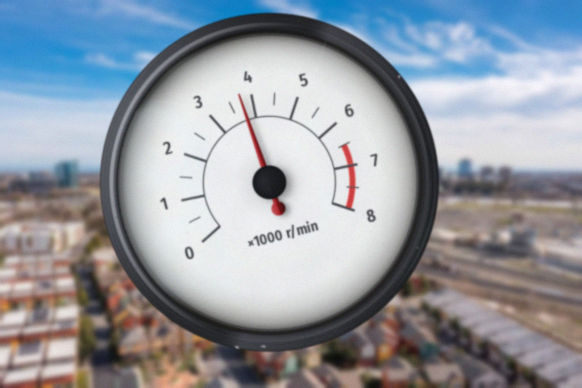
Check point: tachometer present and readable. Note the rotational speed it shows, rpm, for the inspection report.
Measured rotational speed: 3750 rpm
